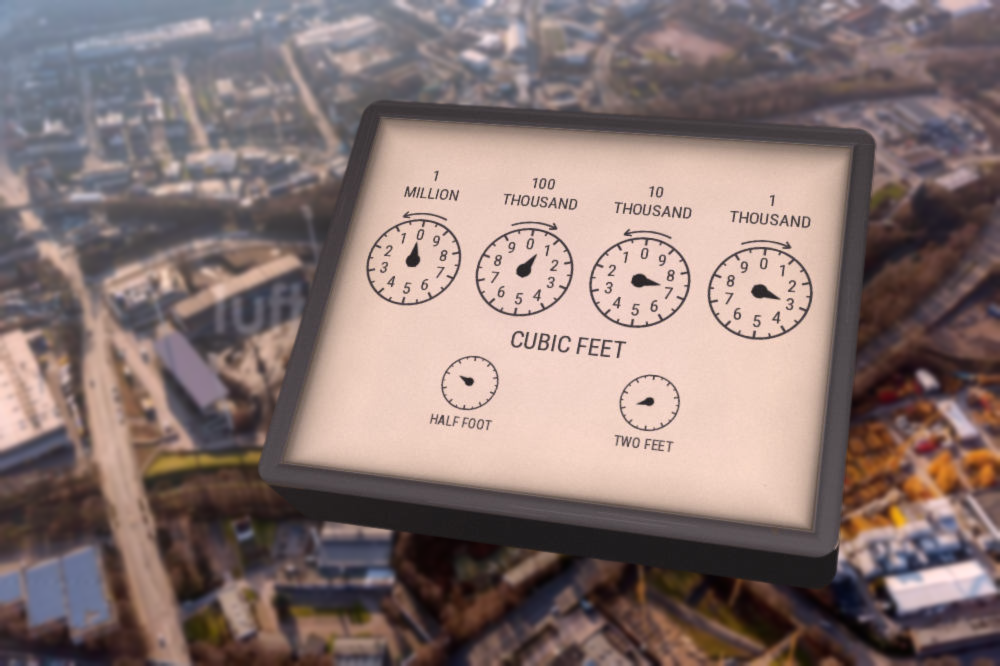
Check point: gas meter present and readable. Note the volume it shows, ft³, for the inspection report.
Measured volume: 7300 ft³
